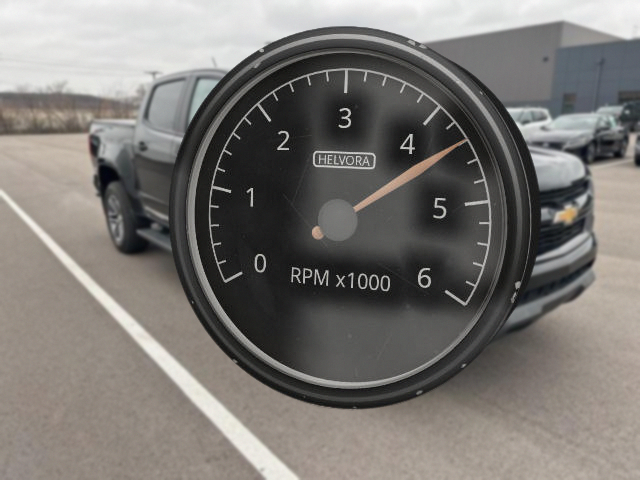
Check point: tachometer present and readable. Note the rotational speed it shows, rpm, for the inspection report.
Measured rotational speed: 4400 rpm
